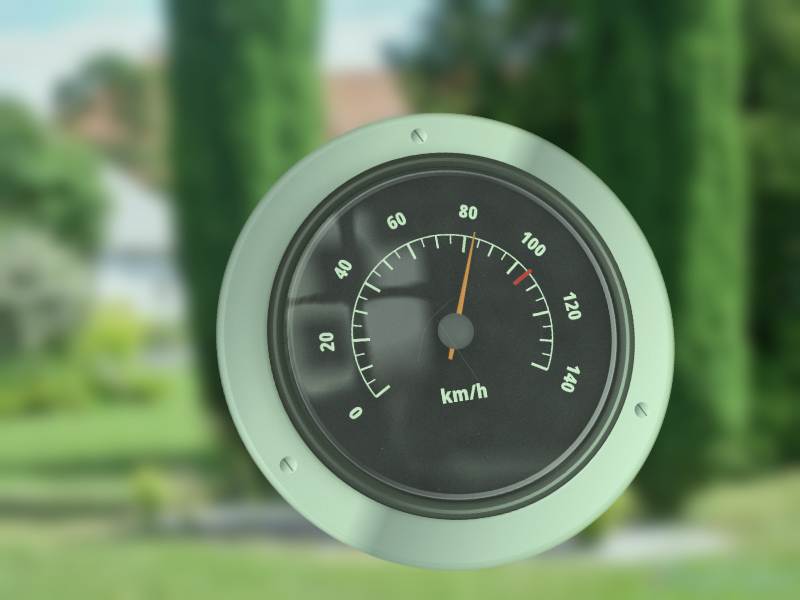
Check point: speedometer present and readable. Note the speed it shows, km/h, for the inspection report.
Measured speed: 82.5 km/h
